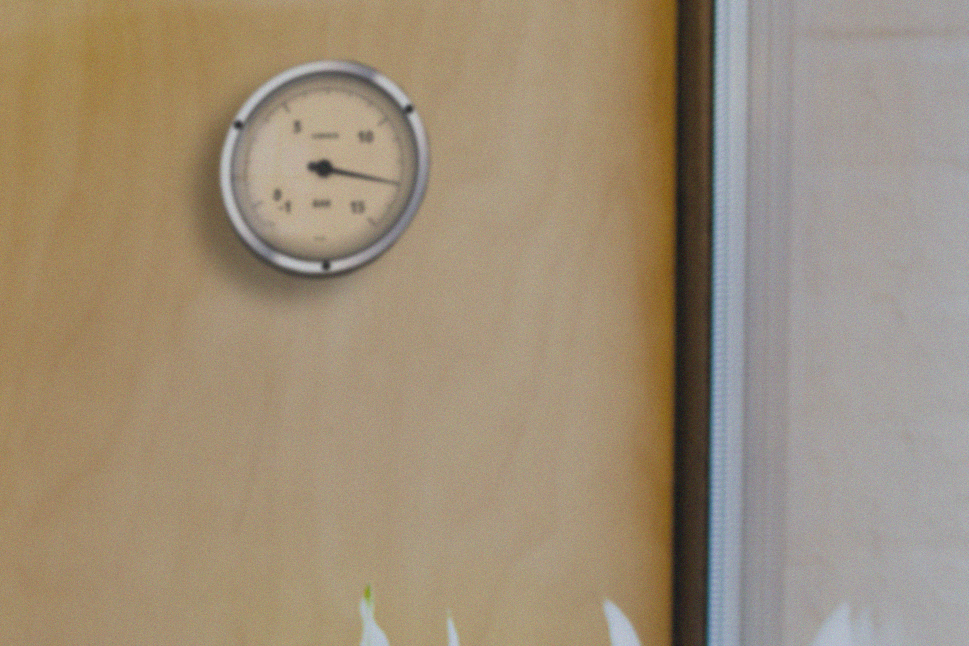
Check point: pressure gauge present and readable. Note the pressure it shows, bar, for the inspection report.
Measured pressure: 13 bar
